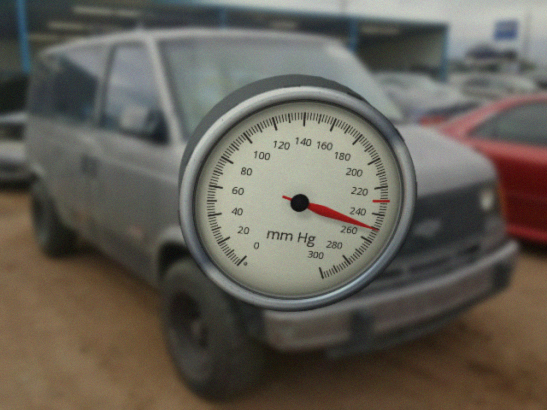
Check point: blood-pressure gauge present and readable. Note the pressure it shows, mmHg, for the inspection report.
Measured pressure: 250 mmHg
